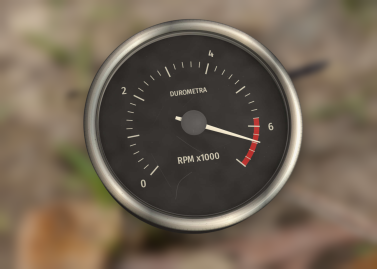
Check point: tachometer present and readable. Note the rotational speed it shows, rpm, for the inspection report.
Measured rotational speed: 6400 rpm
